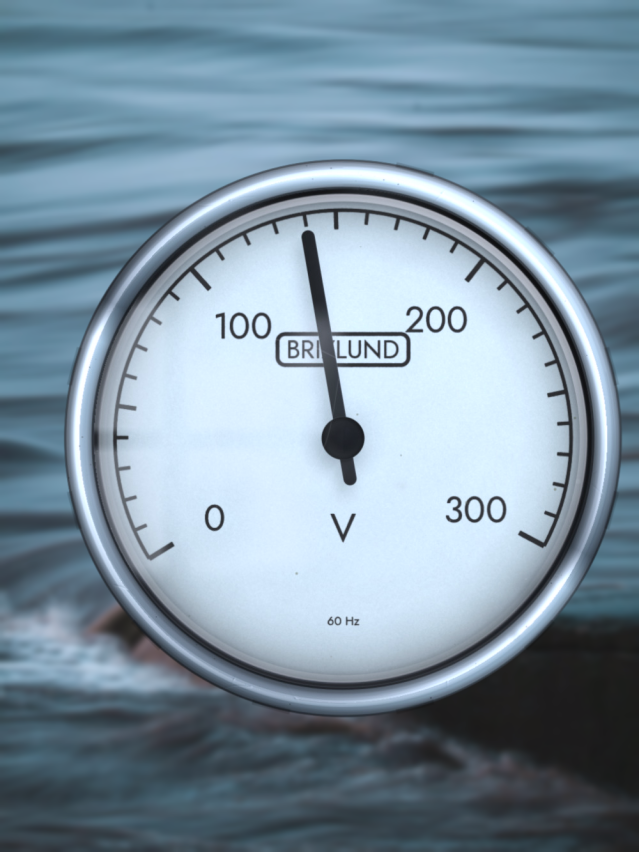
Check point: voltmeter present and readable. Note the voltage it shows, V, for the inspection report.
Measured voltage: 140 V
